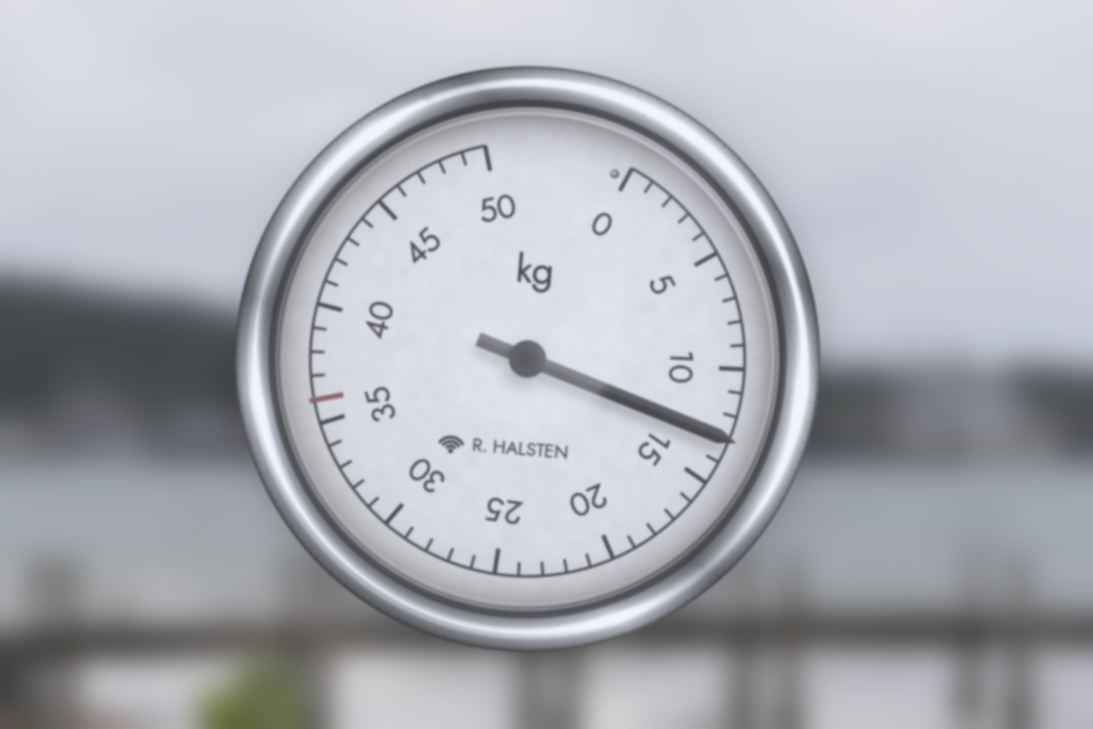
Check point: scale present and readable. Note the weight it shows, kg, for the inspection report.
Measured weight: 13 kg
